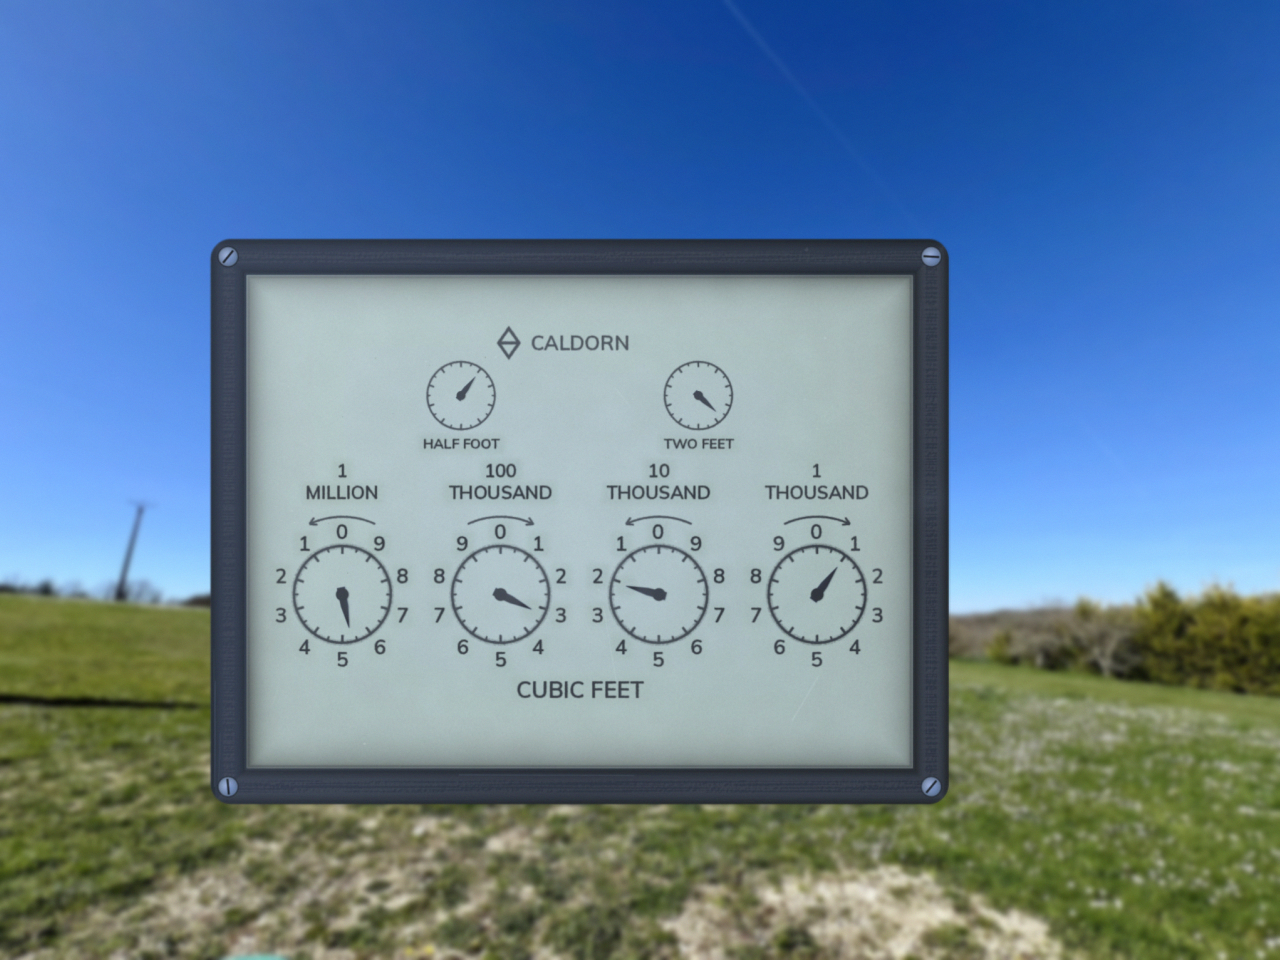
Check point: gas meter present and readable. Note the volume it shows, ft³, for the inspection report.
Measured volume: 532100 ft³
